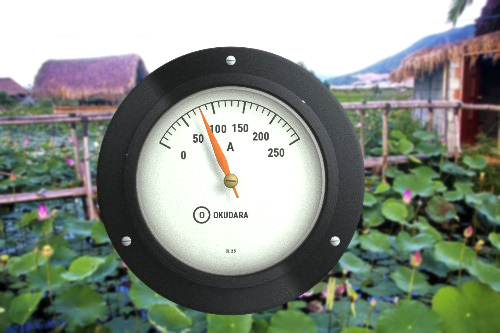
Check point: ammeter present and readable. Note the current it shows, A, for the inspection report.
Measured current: 80 A
